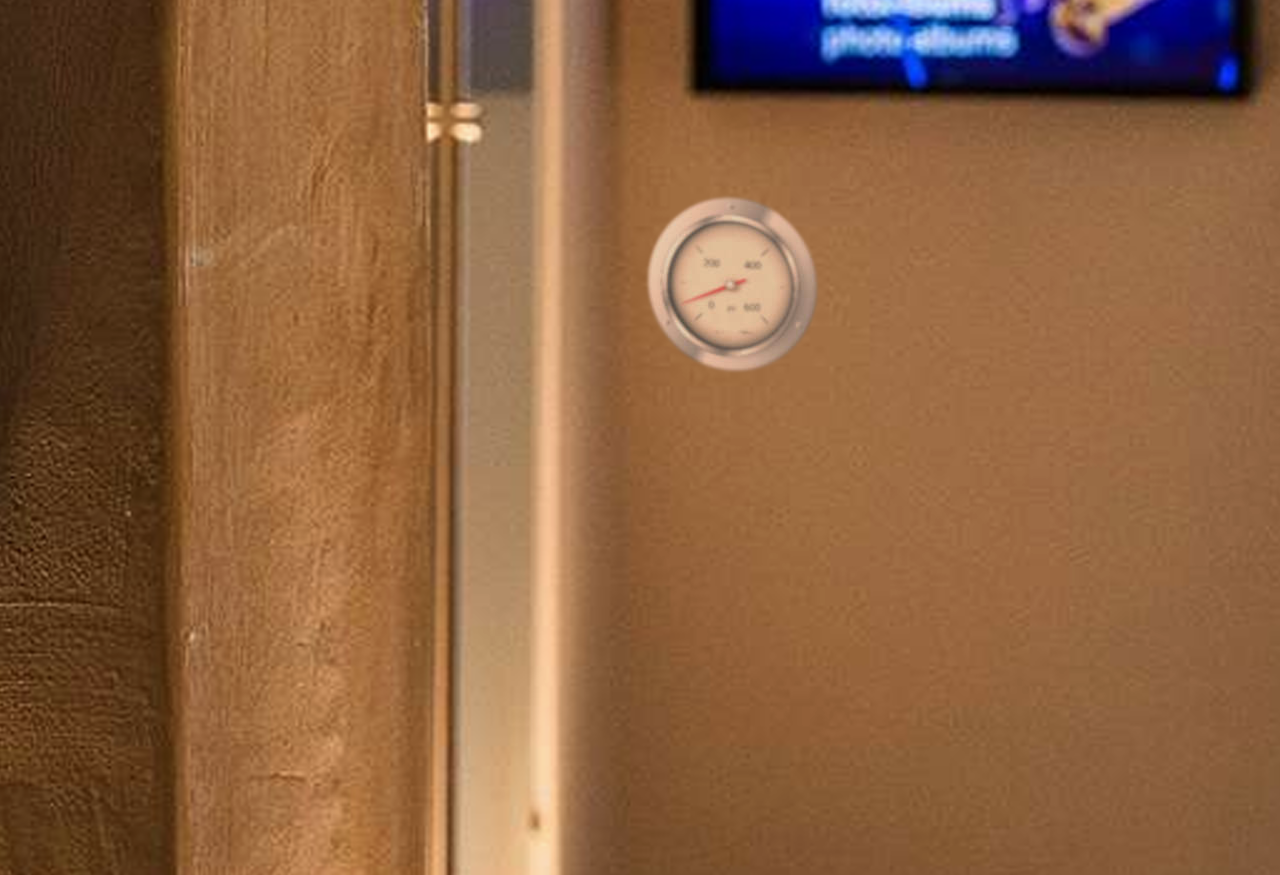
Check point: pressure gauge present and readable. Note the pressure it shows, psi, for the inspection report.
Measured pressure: 50 psi
